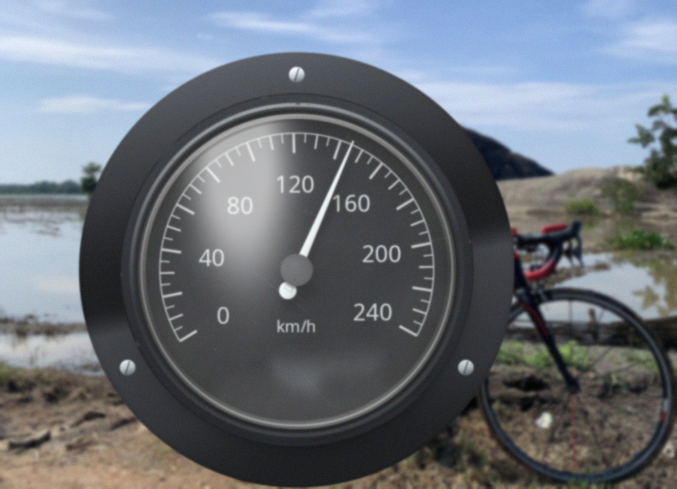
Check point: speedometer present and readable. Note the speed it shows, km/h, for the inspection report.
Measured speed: 145 km/h
